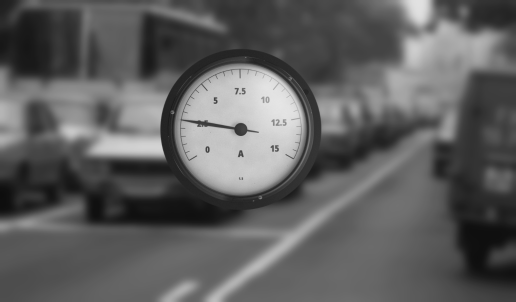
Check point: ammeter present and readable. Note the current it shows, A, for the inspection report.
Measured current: 2.5 A
